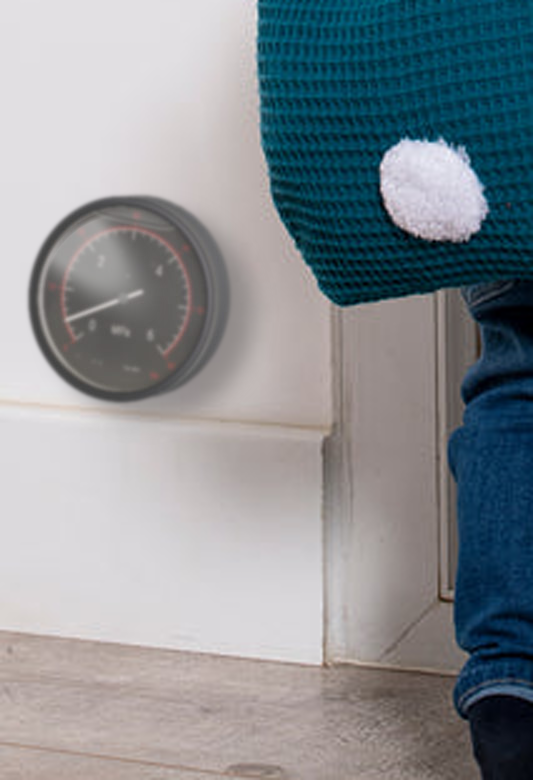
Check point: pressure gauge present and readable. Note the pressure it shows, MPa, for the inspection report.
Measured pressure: 0.4 MPa
